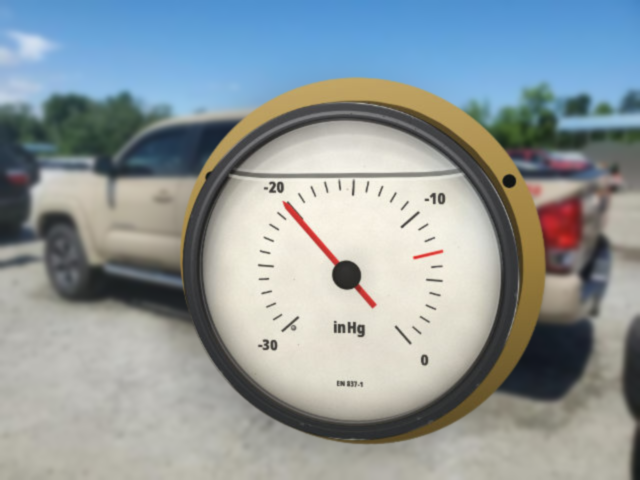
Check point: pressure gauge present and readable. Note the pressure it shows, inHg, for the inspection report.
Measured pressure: -20 inHg
